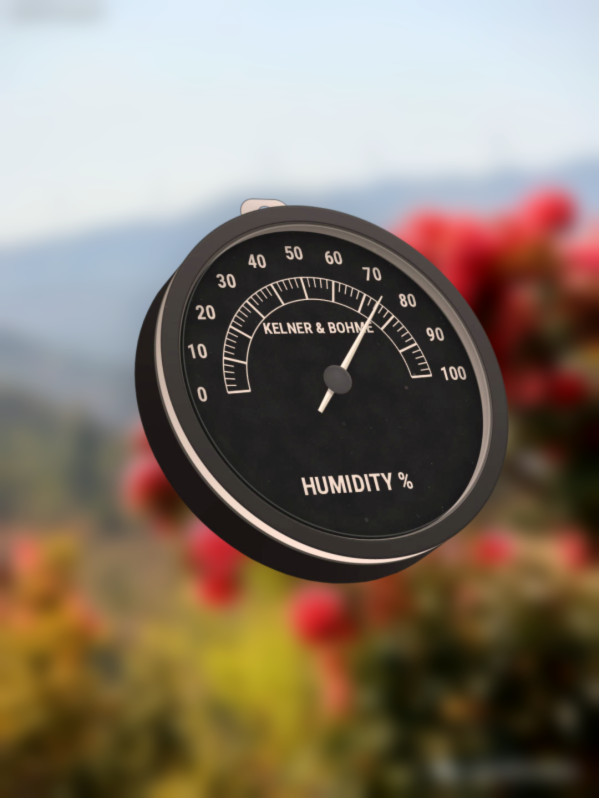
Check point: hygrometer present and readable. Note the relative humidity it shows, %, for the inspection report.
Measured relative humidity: 74 %
